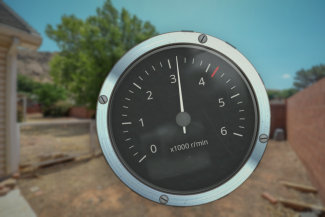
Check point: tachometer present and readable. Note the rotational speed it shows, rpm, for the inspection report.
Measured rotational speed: 3200 rpm
